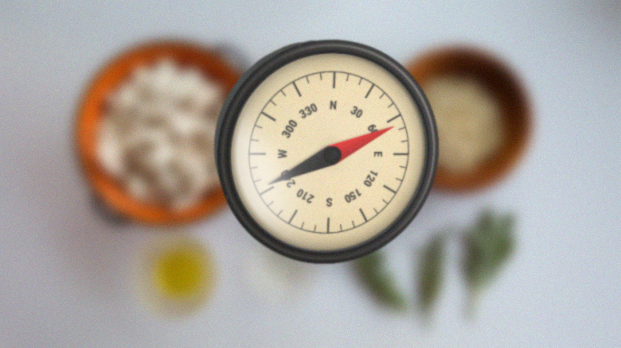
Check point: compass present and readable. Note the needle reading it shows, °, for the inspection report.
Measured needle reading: 65 °
